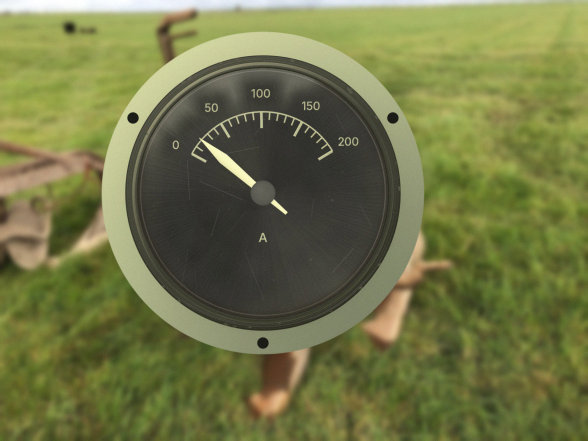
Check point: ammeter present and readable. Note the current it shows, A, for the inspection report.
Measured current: 20 A
